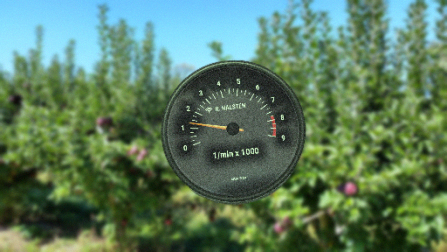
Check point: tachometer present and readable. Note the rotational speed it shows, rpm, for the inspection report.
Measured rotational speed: 1250 rpm
